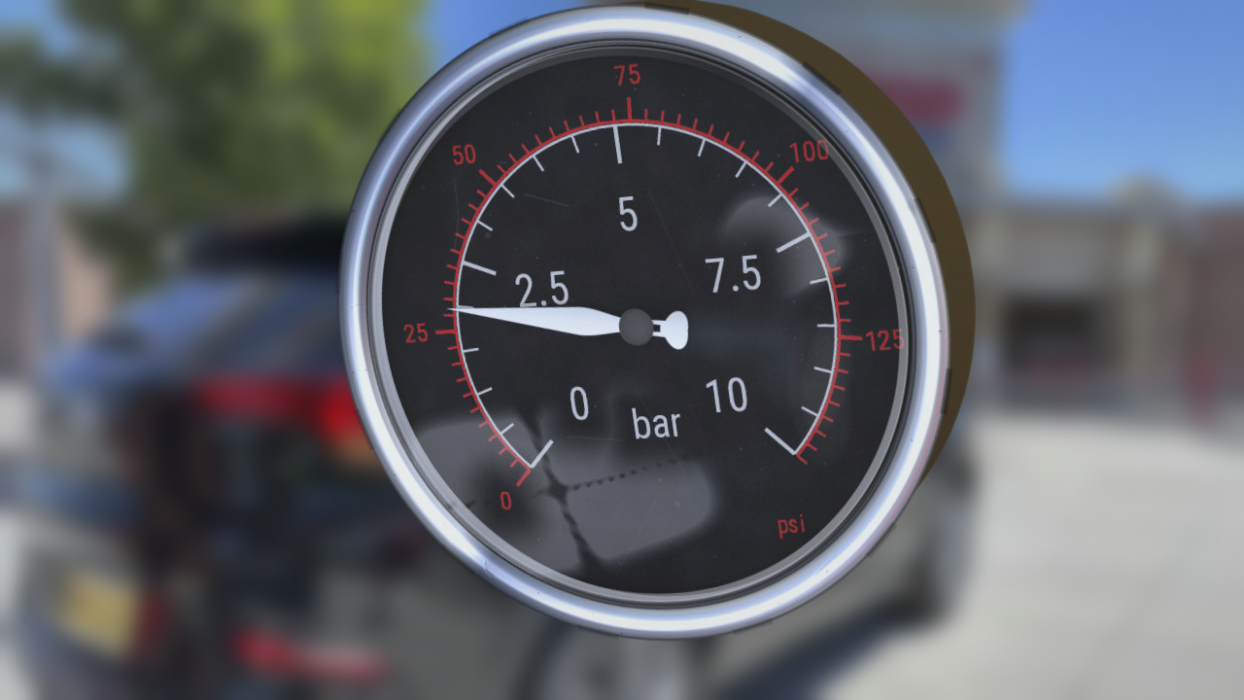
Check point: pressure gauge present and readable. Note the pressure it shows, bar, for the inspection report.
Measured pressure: 2 bar
